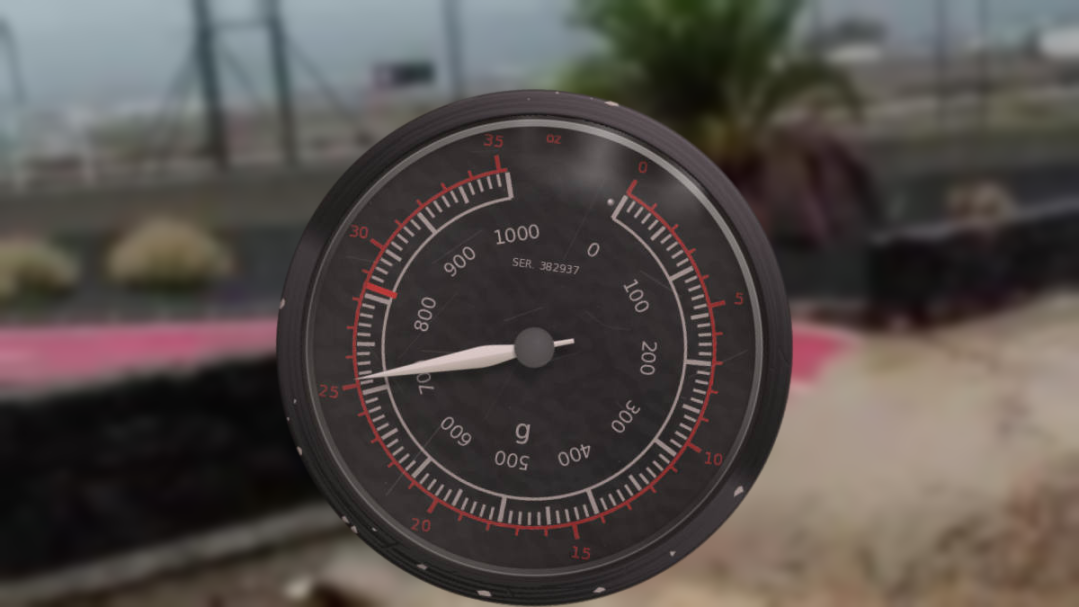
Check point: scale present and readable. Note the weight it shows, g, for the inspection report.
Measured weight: 715 g
